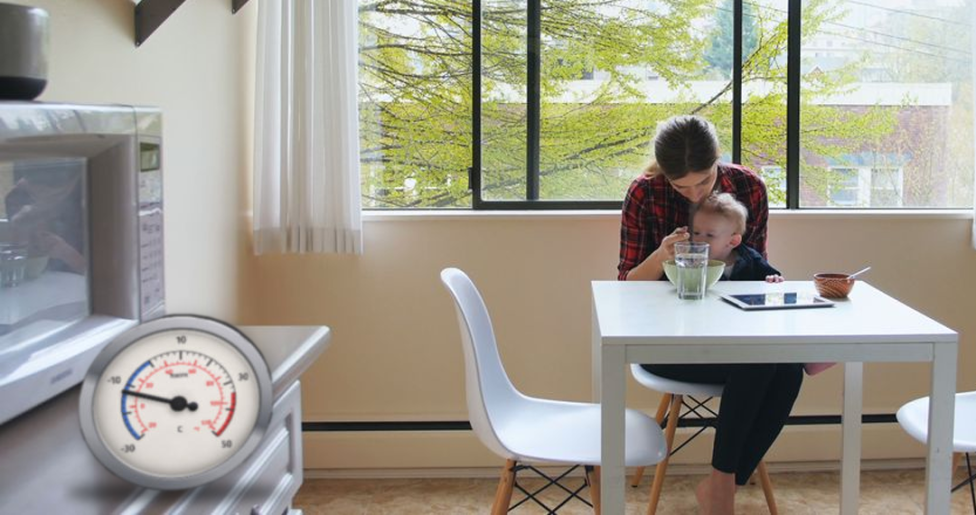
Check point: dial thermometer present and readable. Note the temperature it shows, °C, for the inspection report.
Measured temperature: -12 °C
